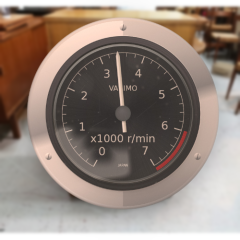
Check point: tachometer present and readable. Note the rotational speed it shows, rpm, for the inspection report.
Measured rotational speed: 3400 rpm
